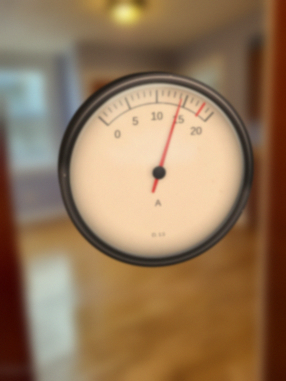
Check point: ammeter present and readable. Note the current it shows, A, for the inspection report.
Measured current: 14 A
